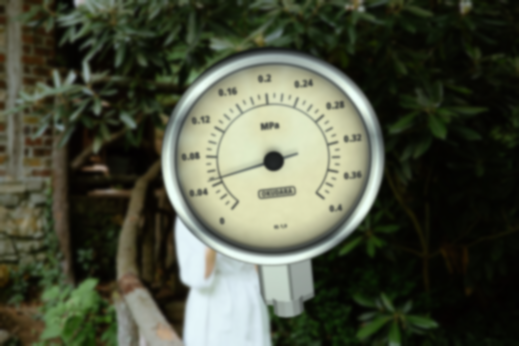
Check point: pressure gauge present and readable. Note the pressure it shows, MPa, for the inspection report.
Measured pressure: 0.05 MPa
